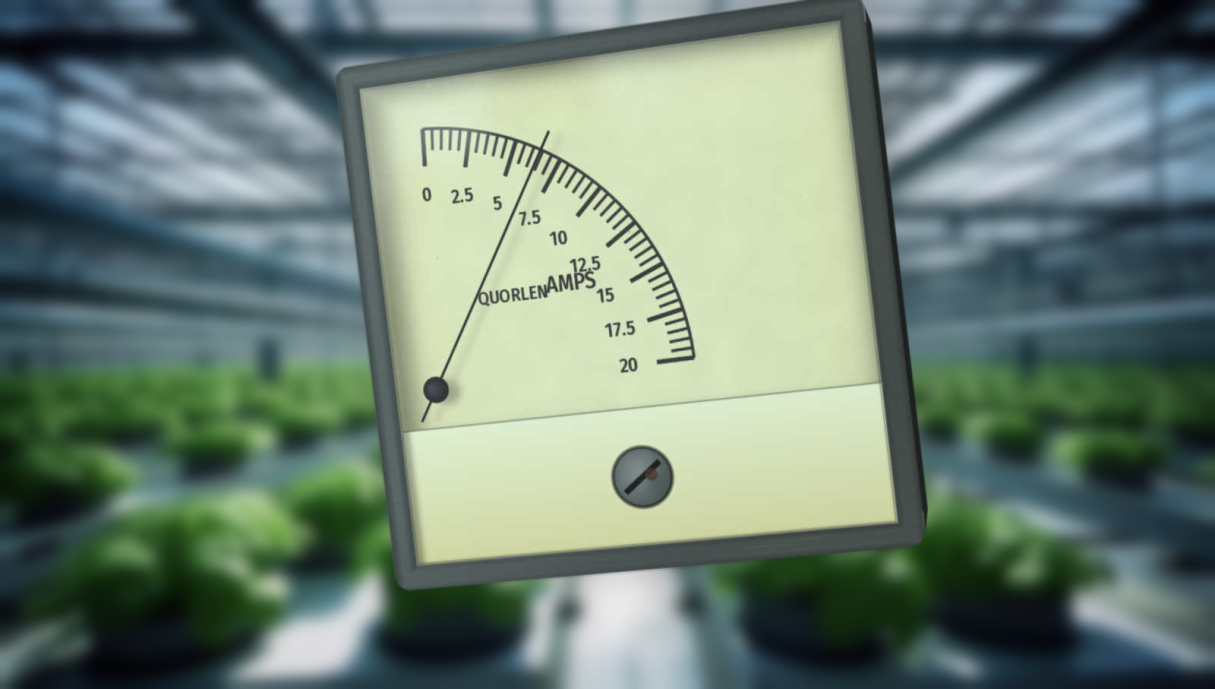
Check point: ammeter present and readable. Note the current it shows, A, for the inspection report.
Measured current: 6.5 A
